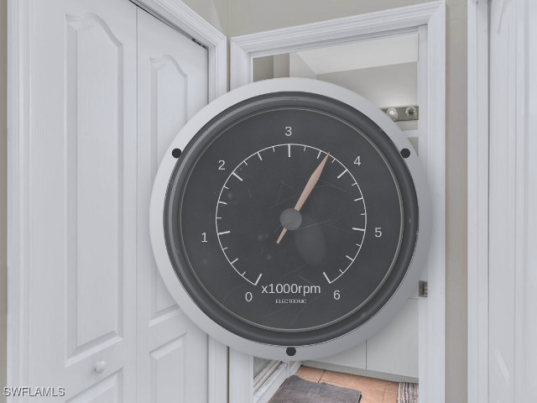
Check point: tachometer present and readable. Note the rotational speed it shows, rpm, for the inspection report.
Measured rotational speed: 3625 rpm
